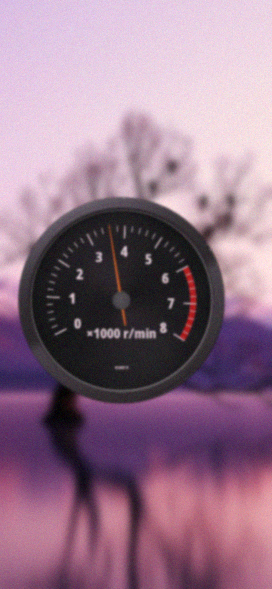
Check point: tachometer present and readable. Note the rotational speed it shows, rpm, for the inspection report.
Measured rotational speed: 3600 rpm
